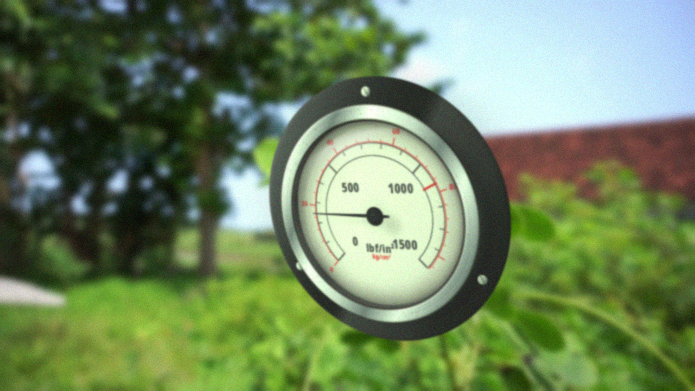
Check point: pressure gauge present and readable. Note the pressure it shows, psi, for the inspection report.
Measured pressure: 250 psi
